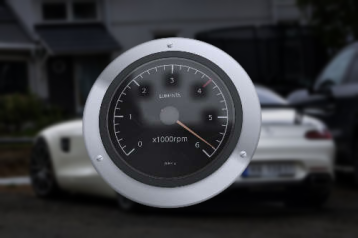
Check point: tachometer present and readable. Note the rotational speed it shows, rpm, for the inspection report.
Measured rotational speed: 5800 rpm
